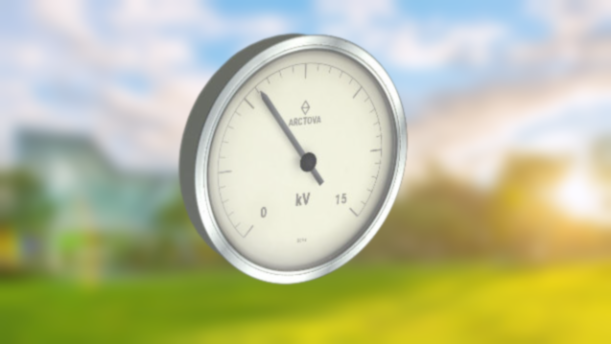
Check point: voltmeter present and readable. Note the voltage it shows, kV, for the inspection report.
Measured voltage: 5.5 kV
